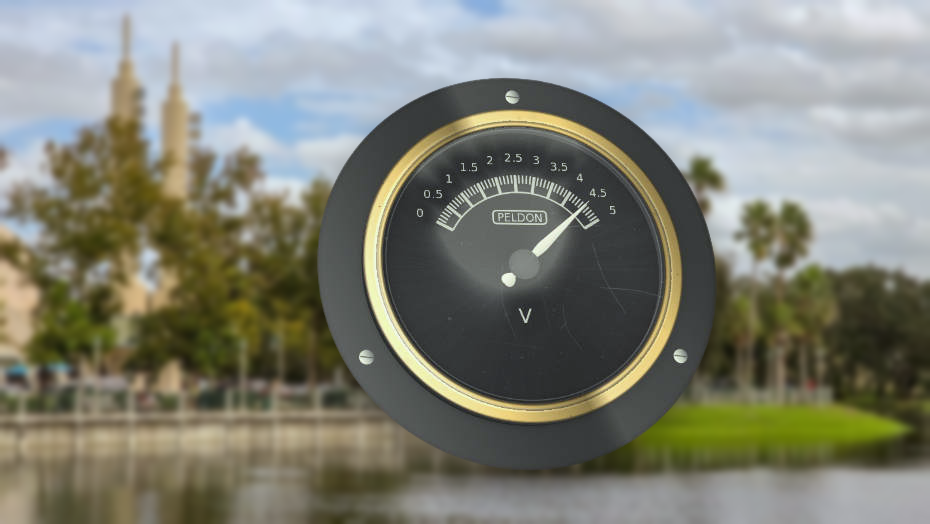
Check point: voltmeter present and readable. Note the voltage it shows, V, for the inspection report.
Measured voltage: 4.5 V
